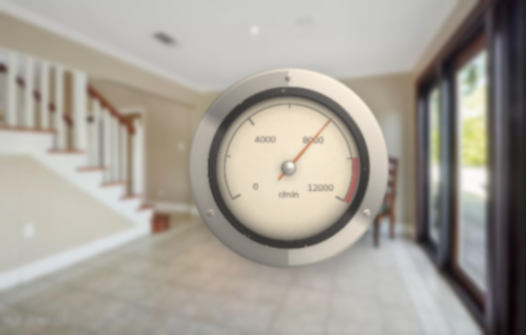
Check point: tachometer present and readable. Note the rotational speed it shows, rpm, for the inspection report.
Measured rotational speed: 8000 rpm
